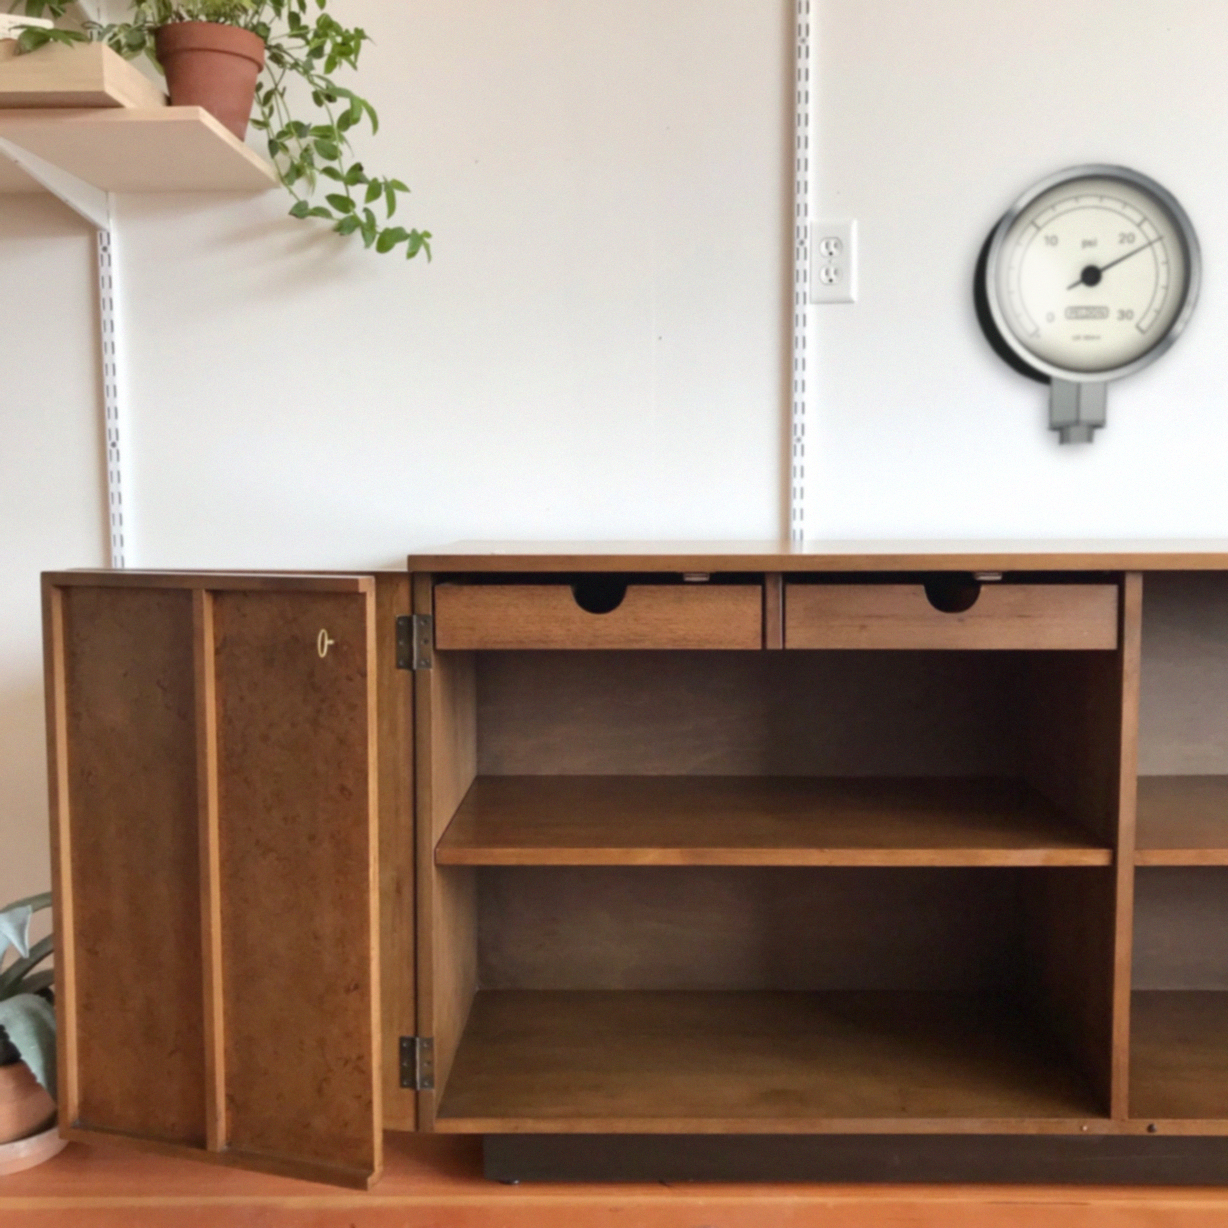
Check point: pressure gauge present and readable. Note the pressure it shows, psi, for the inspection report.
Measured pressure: 22 psi
